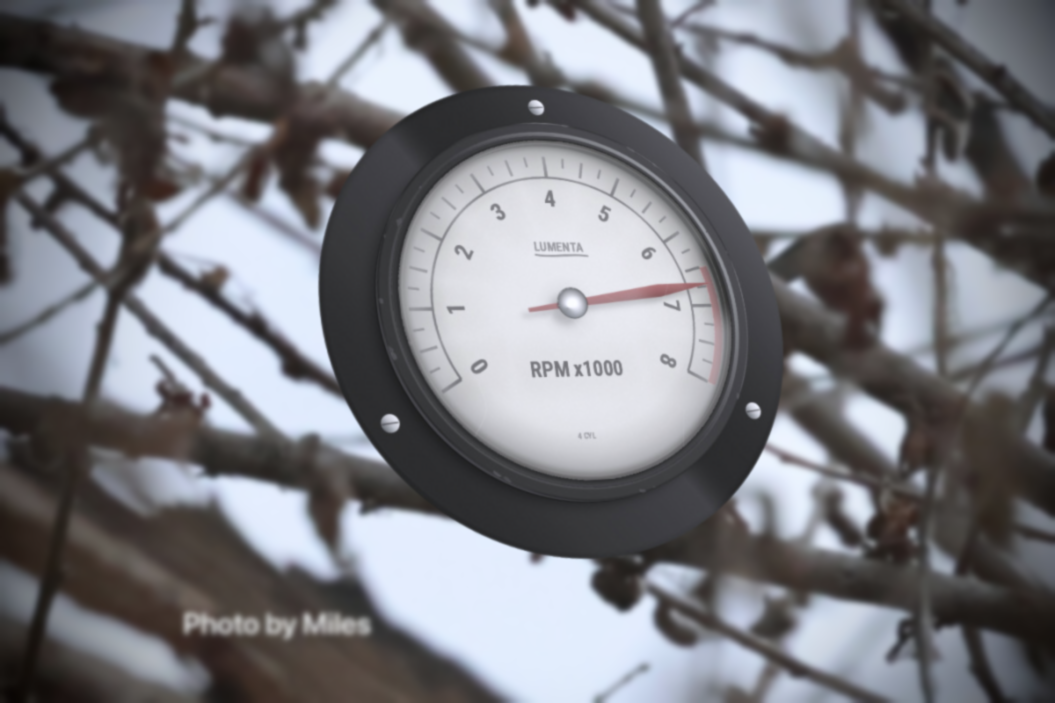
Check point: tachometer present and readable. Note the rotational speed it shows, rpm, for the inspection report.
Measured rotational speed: 6750 rpm
